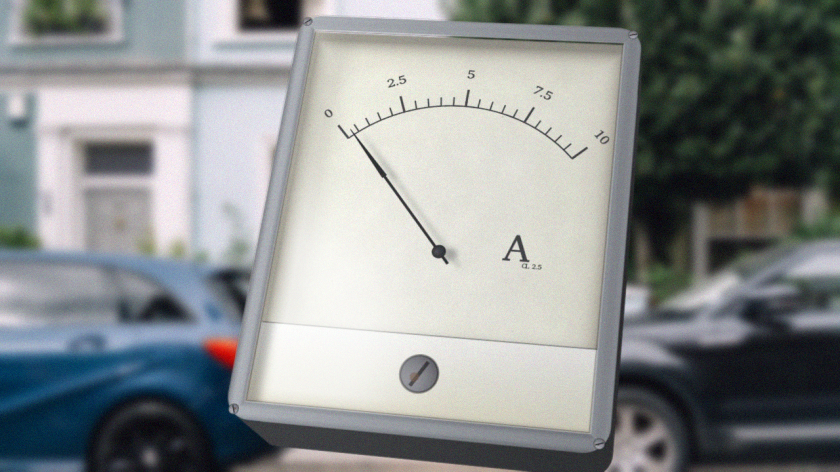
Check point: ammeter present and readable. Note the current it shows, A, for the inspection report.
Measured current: 0.25 A
